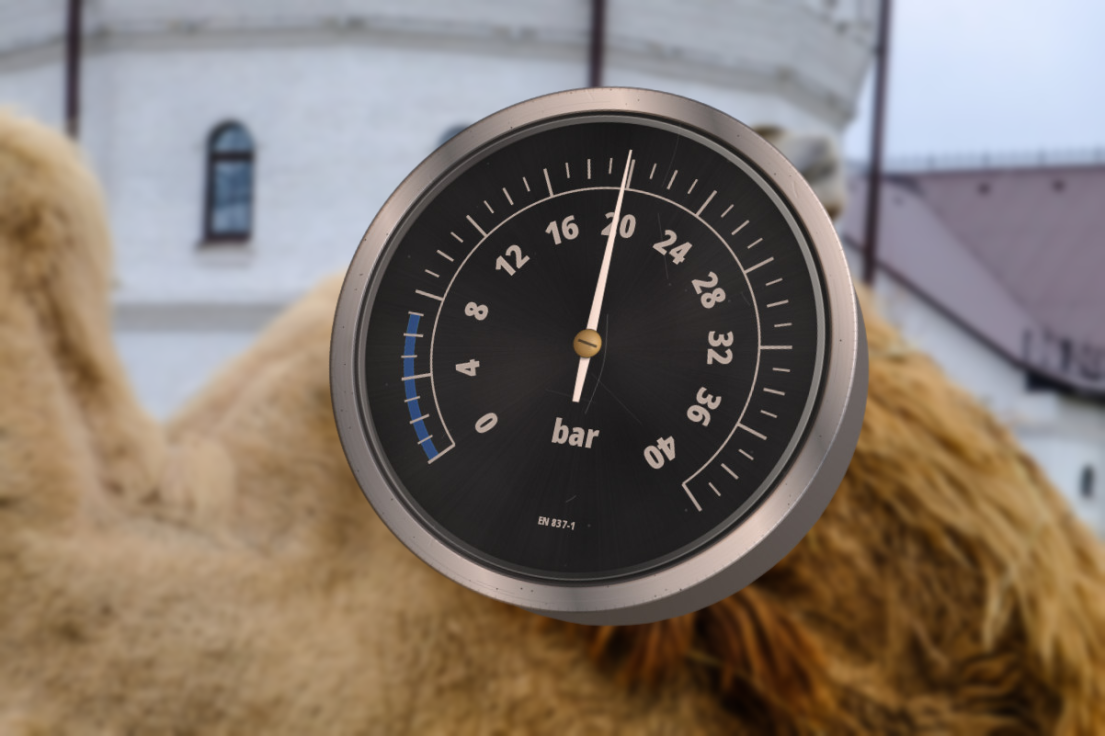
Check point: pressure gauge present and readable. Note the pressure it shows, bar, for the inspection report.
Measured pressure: 20 bar
